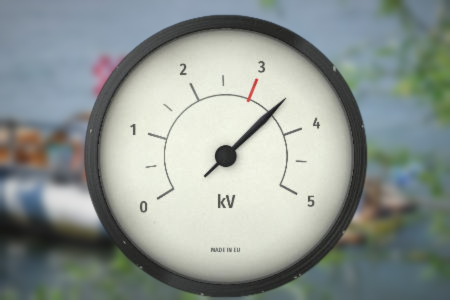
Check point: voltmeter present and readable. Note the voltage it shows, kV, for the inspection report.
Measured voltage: 3.5 kV
